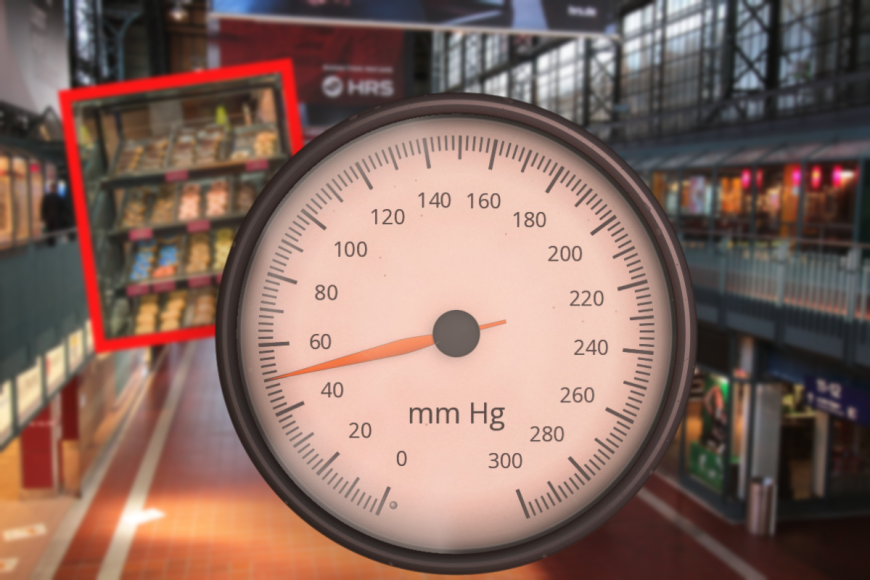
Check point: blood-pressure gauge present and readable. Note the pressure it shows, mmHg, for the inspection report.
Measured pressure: 50 mmHg
